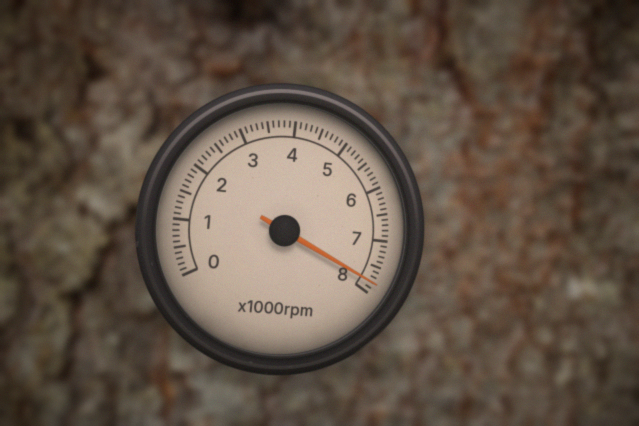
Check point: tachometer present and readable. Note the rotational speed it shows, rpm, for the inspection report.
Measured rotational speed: 7800 rpm
